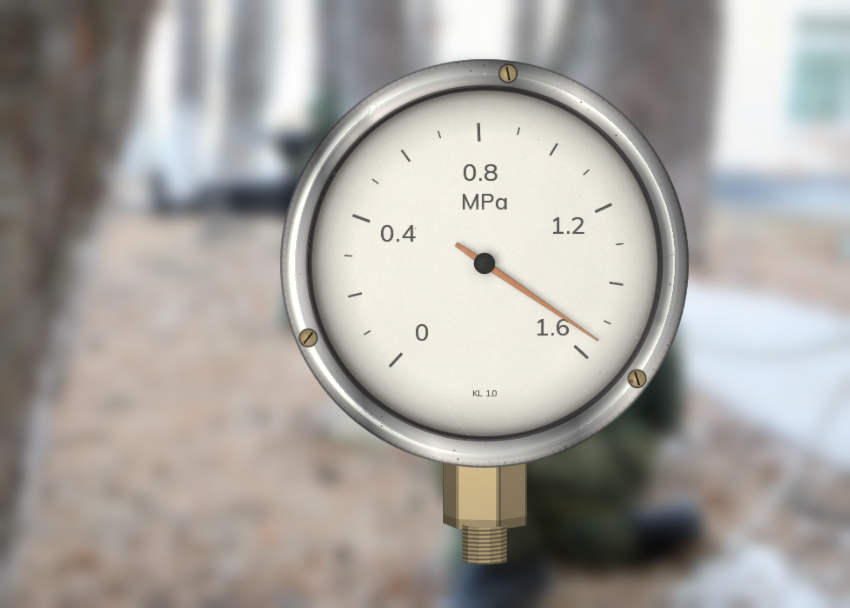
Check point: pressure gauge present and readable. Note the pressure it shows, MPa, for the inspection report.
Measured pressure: 1.55 MPa
